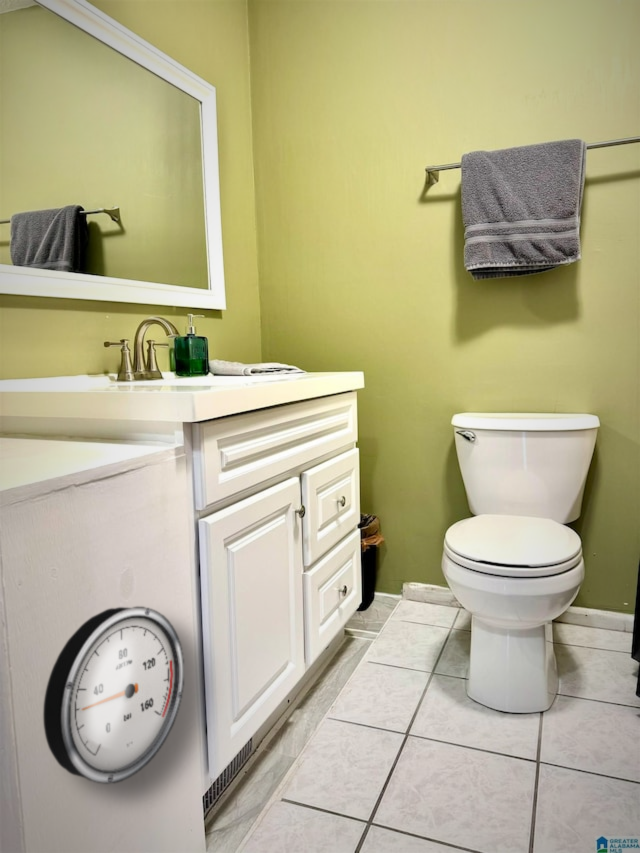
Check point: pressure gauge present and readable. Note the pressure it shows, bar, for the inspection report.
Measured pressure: 30 bar
